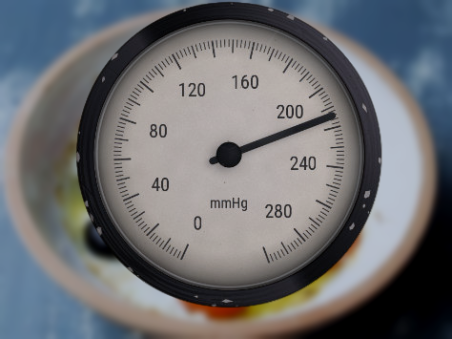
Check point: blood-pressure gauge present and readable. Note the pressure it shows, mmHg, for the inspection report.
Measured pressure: 214 mmHg
